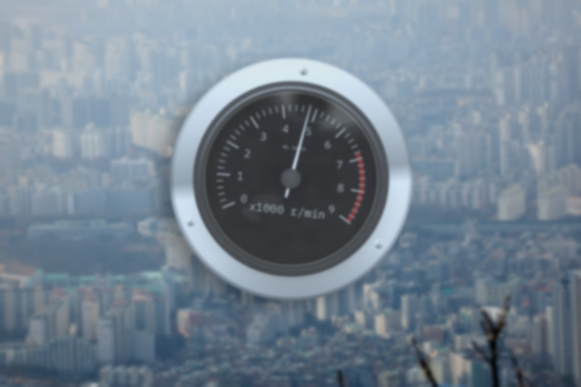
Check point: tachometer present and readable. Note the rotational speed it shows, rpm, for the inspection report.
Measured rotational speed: 4800 rpm
